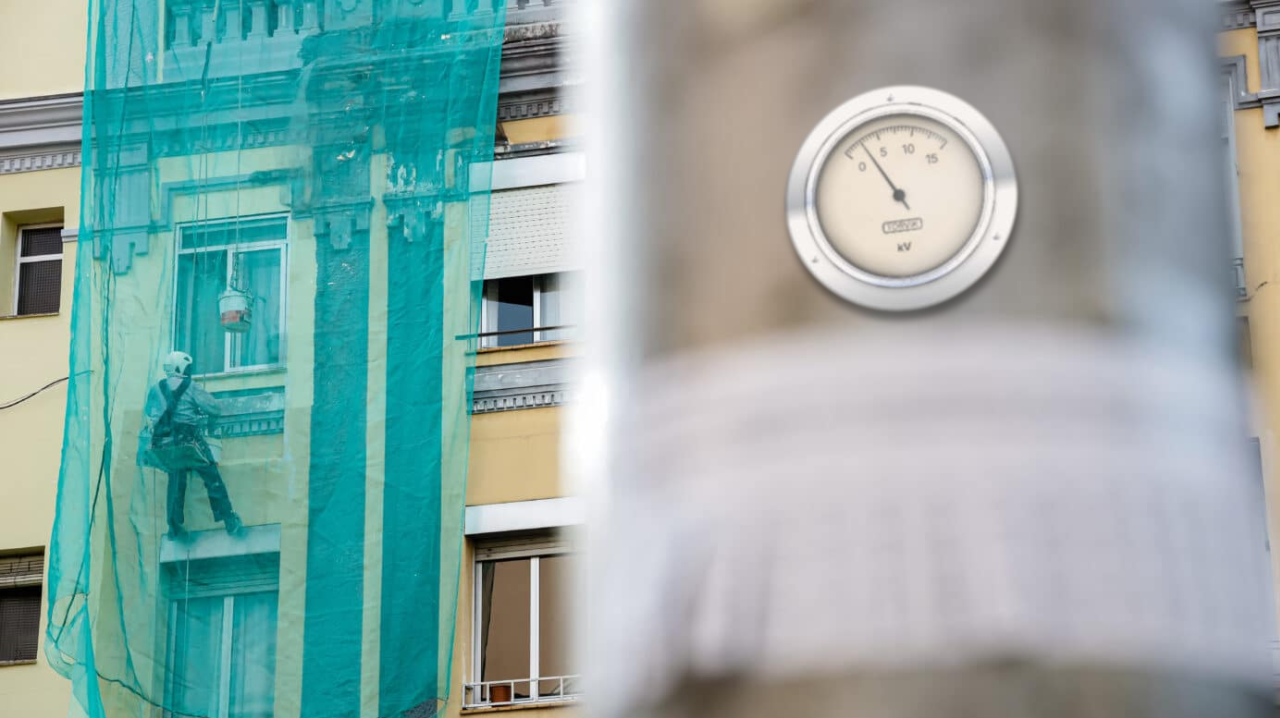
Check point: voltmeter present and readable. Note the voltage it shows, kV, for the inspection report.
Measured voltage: 2.5 kV
